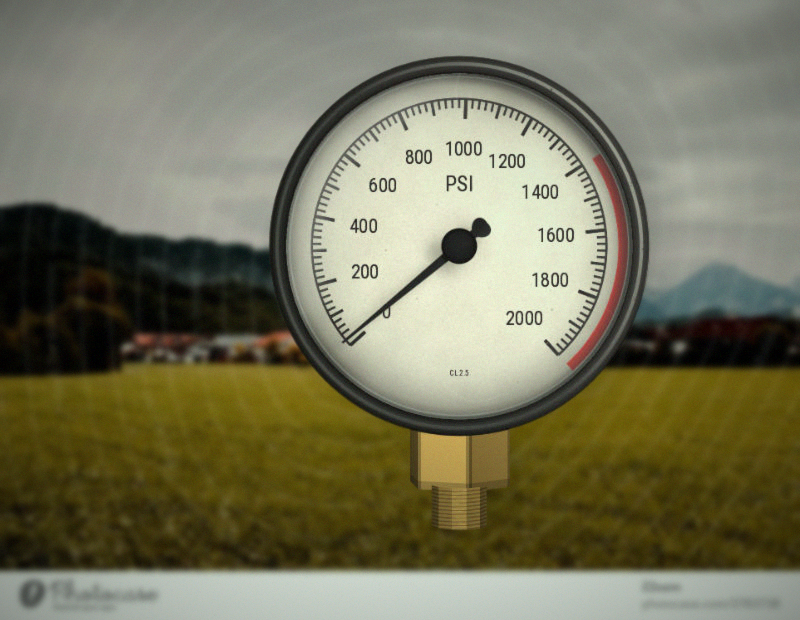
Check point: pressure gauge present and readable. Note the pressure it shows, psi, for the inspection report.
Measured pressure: 20 psi
